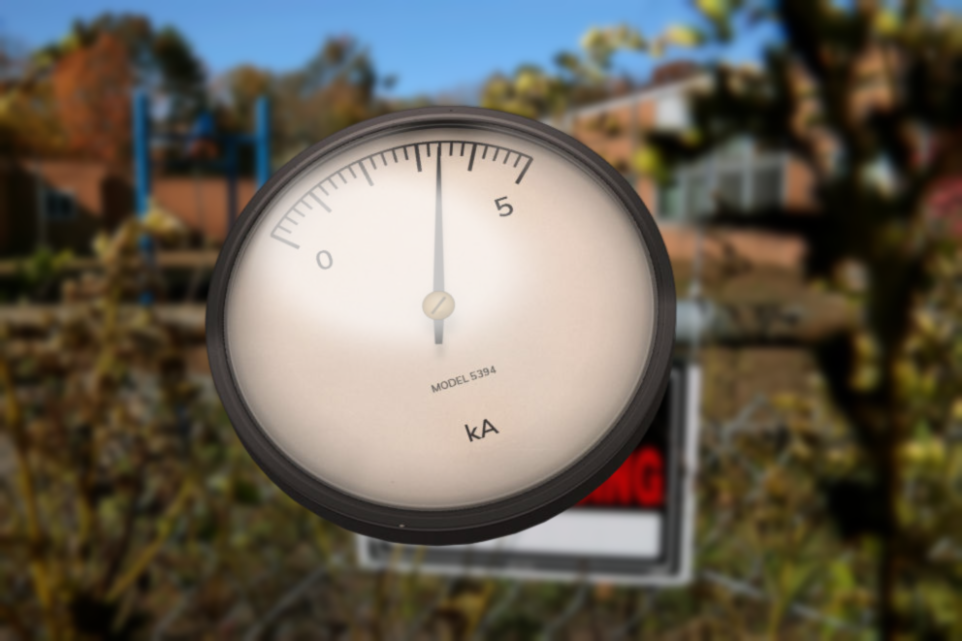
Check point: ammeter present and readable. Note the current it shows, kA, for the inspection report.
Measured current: 3.4 kA
